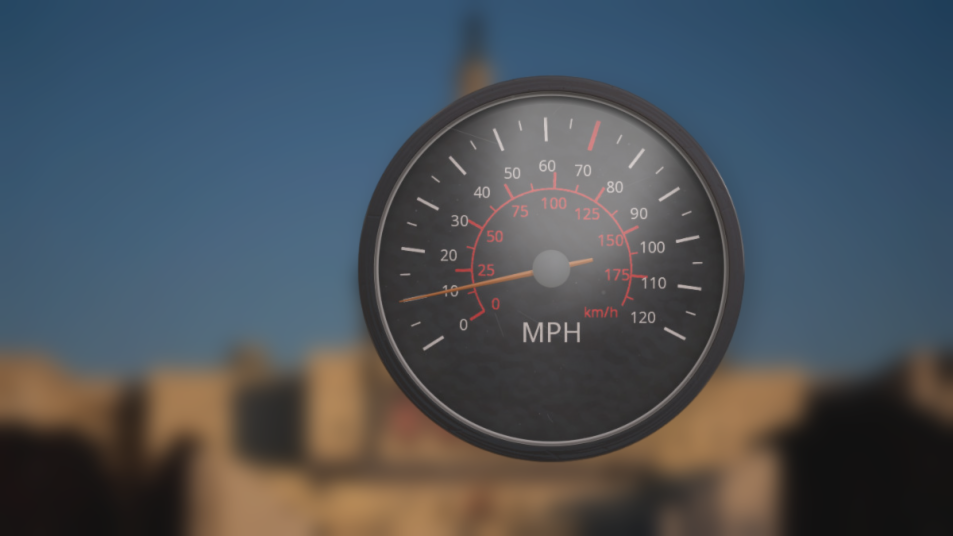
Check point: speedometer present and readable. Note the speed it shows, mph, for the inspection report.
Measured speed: 10 mph
